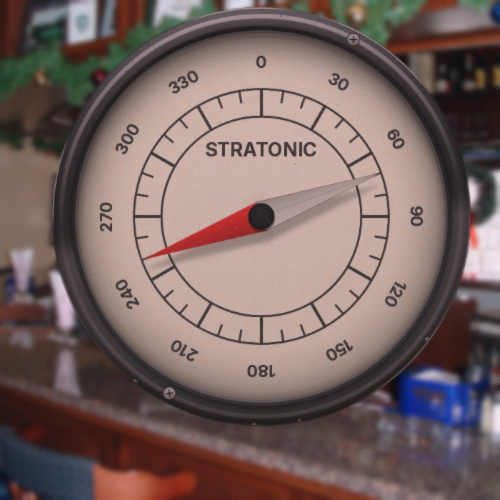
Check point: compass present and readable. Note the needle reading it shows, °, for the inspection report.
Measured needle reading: 250 °
